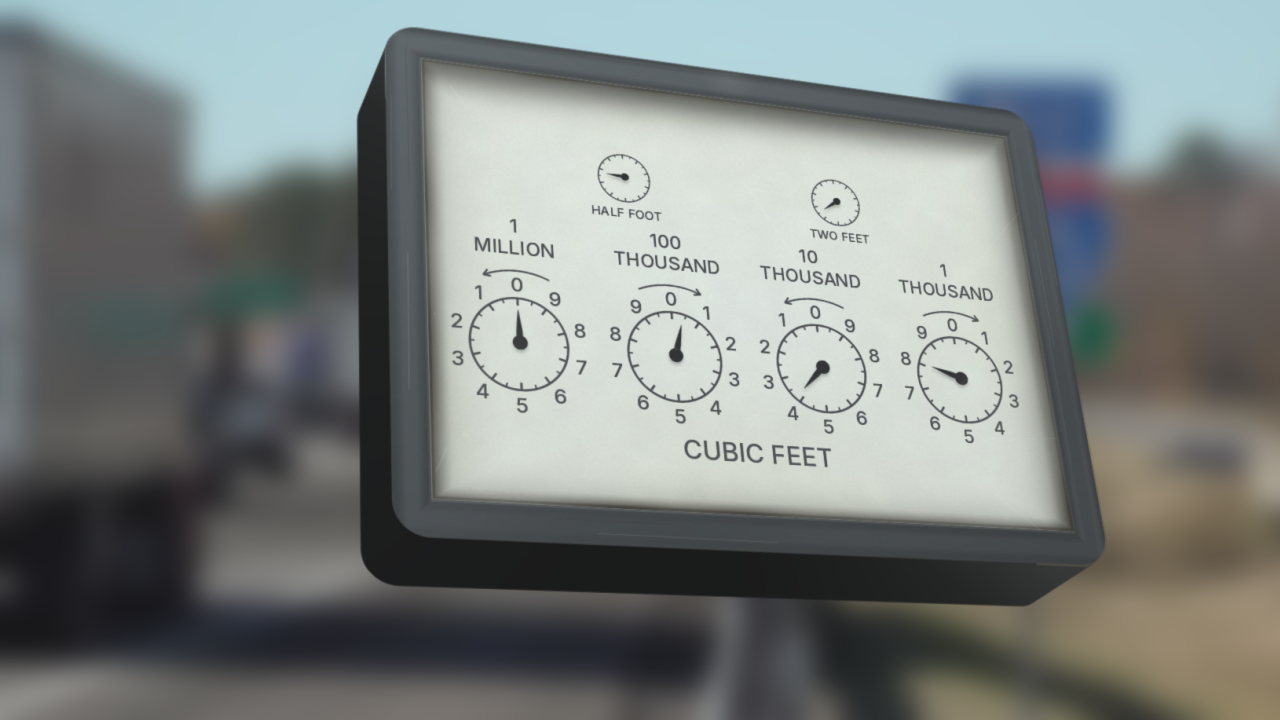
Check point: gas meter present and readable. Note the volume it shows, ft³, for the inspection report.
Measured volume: 3800 ft³
